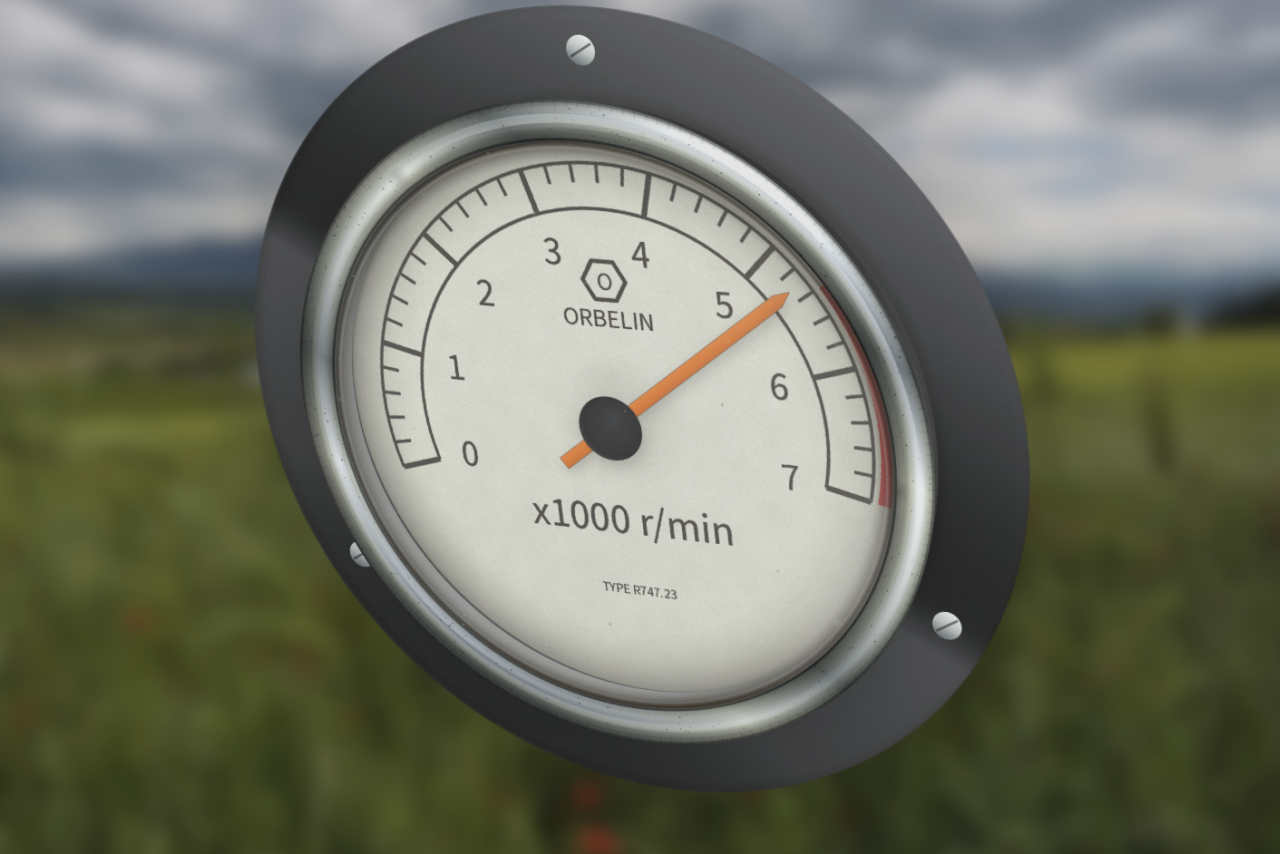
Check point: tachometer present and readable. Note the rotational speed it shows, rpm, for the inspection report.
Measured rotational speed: 5300 rpm
